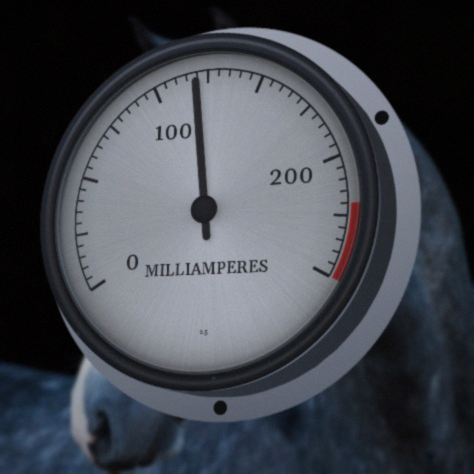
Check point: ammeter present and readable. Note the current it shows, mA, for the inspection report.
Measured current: 120 mA
